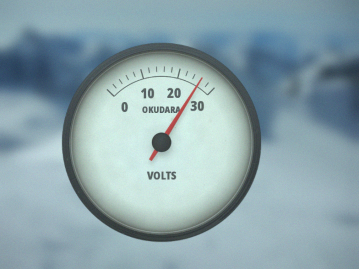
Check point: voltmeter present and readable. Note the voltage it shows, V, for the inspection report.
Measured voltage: 26 V
